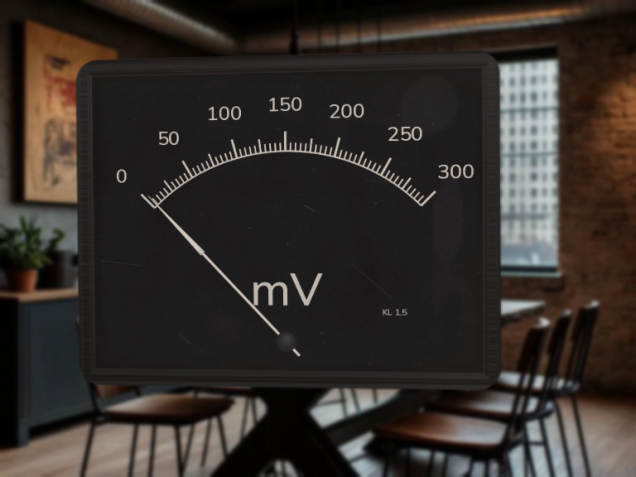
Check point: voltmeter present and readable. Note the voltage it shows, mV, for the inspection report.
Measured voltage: 5 mV
